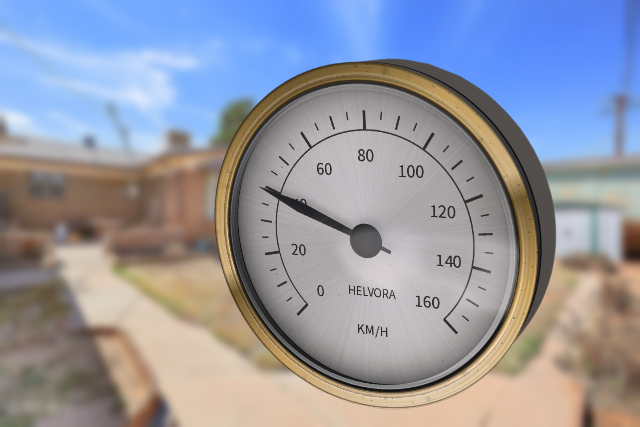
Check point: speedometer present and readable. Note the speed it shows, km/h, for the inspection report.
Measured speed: 40 km/h
